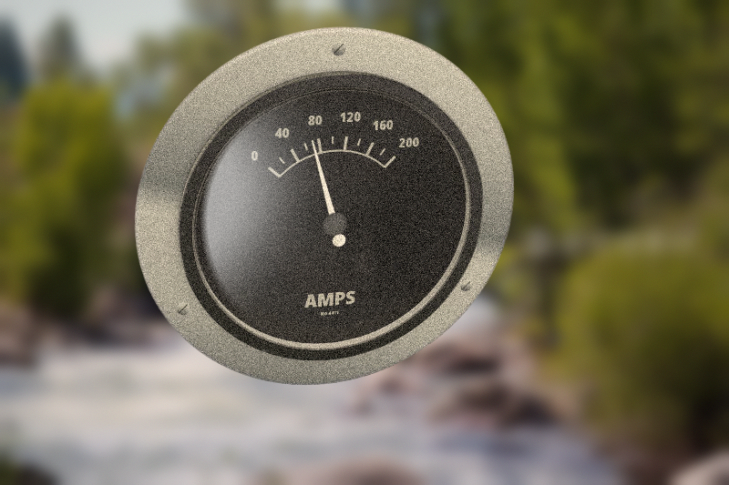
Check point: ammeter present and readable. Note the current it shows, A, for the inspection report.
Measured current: 70 A
